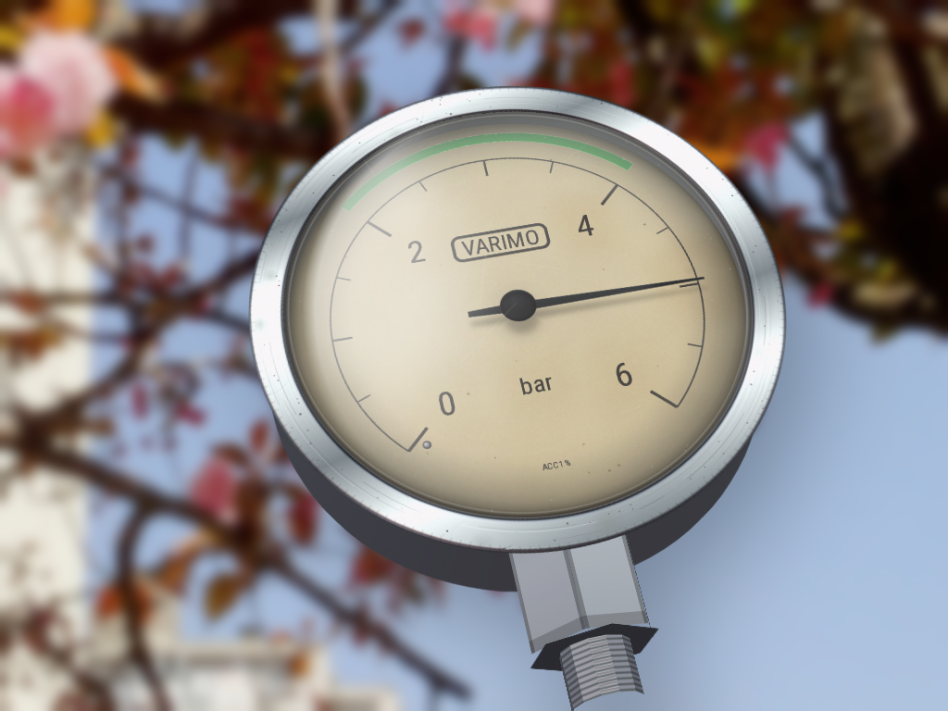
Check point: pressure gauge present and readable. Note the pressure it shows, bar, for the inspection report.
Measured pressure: 5 bar
